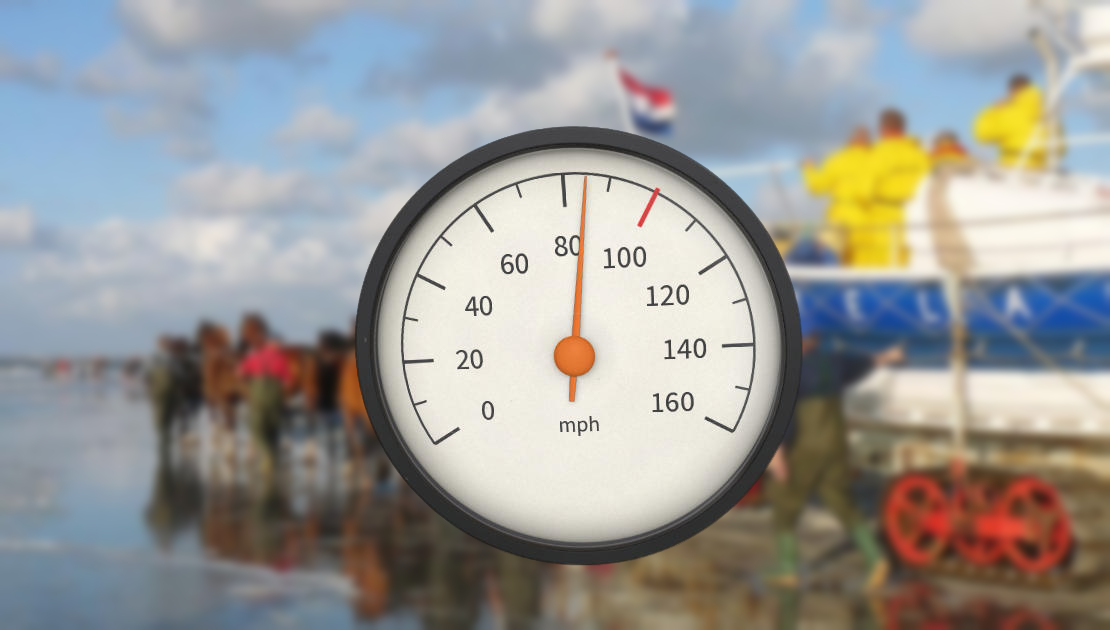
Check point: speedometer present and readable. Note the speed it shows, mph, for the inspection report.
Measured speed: 85 mph
